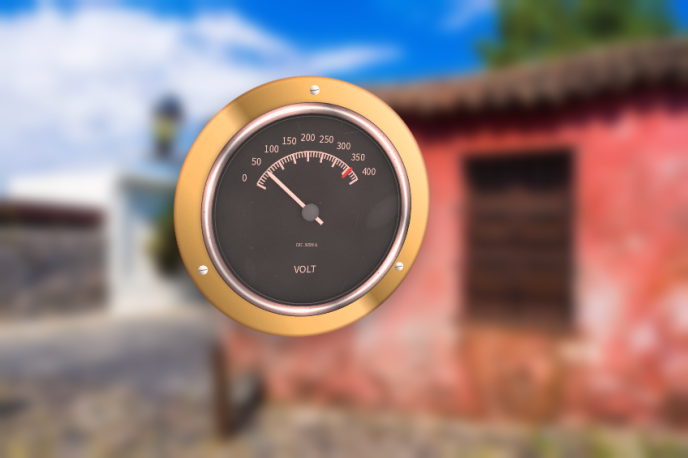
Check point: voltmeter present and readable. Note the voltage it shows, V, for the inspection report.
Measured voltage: 50 V
